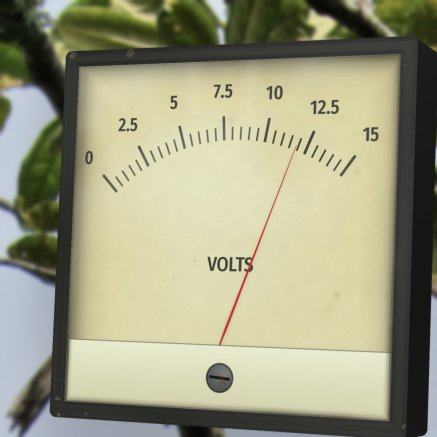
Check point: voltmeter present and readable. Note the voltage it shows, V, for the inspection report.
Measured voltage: 12 V
